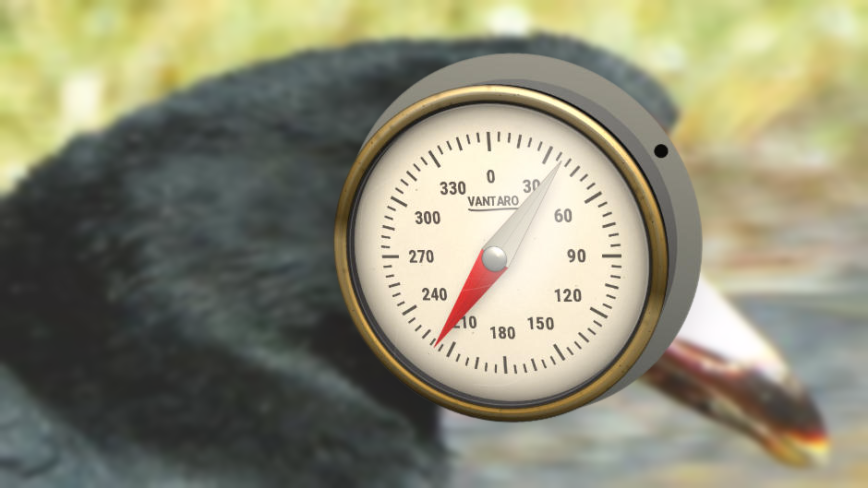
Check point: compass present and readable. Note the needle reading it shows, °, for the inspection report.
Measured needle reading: 217.5 °
